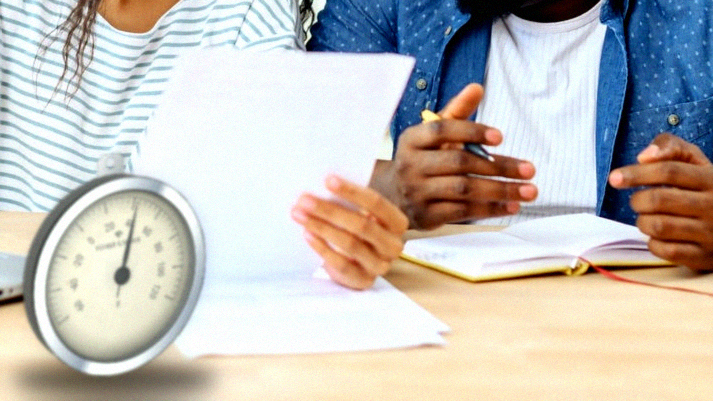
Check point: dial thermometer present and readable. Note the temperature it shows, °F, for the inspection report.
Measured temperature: 40 °F
